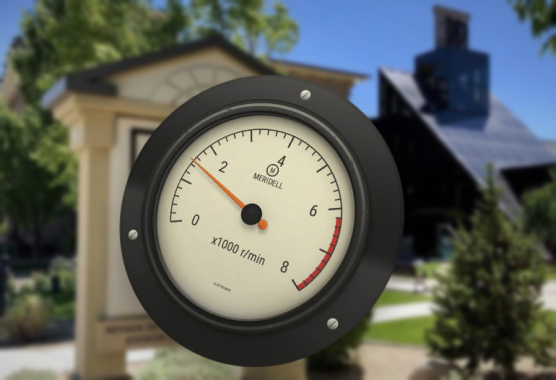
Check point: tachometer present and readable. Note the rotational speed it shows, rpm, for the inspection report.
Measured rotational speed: 1500 rpm
